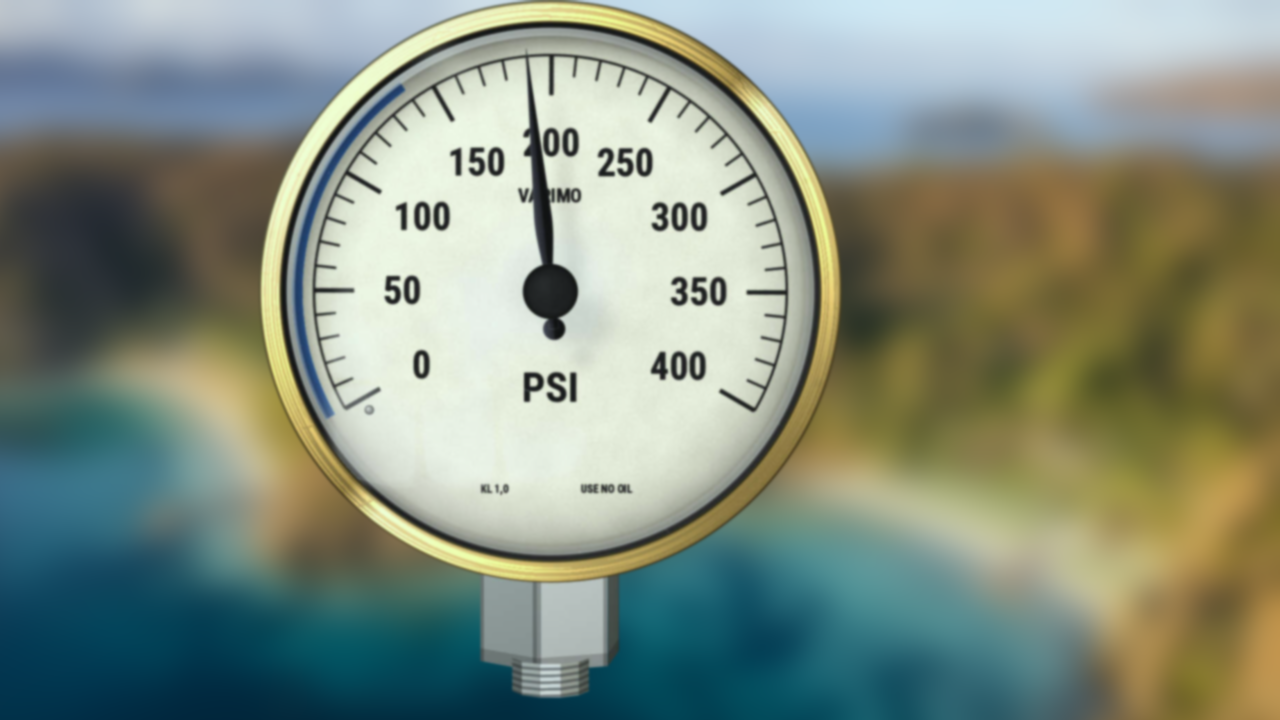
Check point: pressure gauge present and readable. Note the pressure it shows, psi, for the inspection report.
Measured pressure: 190 psi
